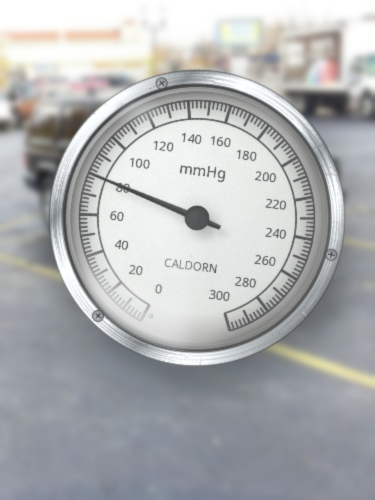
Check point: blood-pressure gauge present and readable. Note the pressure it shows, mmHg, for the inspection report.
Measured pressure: 80 mmHg
